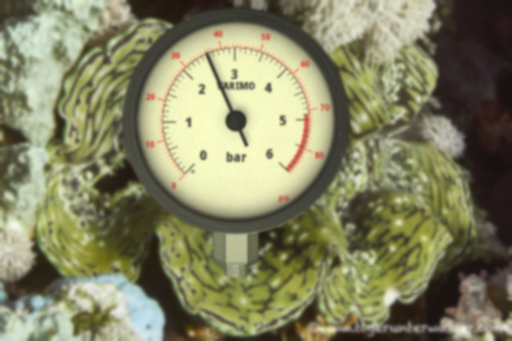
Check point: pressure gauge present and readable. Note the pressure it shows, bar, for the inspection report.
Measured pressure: 2.5 bar
